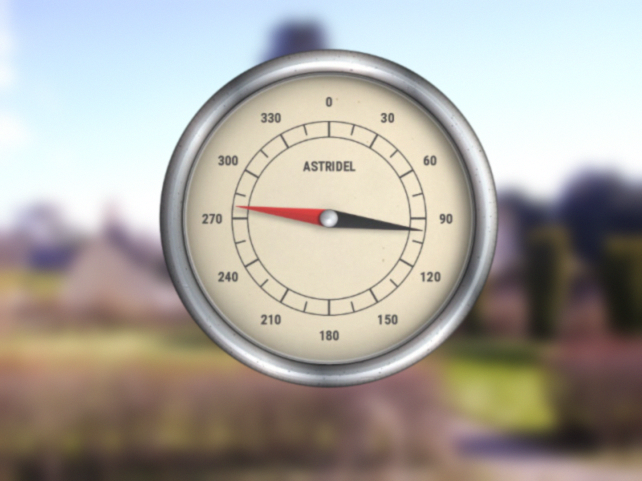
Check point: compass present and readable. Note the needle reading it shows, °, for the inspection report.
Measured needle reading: 277.5 °
